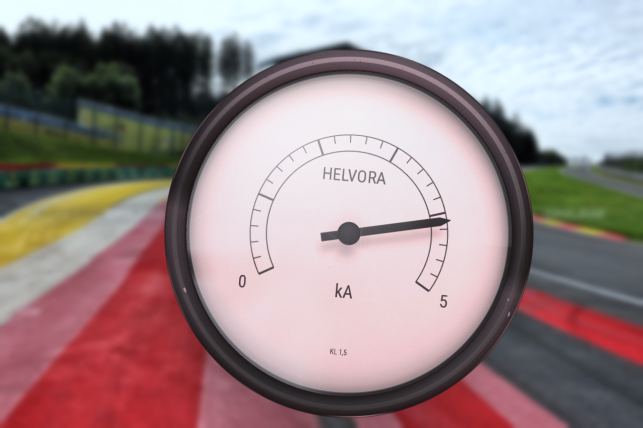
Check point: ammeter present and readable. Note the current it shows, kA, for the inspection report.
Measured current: 4.1 kA
